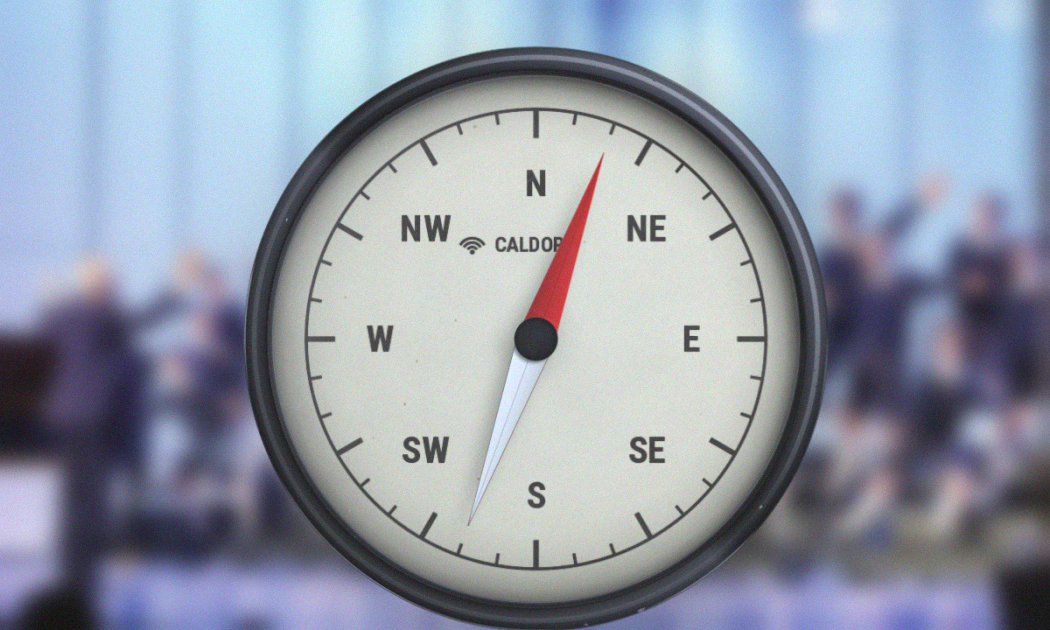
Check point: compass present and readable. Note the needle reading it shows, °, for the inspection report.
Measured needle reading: 20 °
